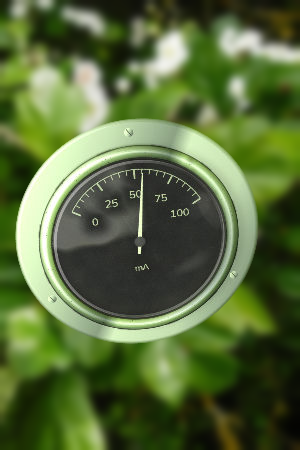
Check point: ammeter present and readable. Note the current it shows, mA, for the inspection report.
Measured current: 55 mA
